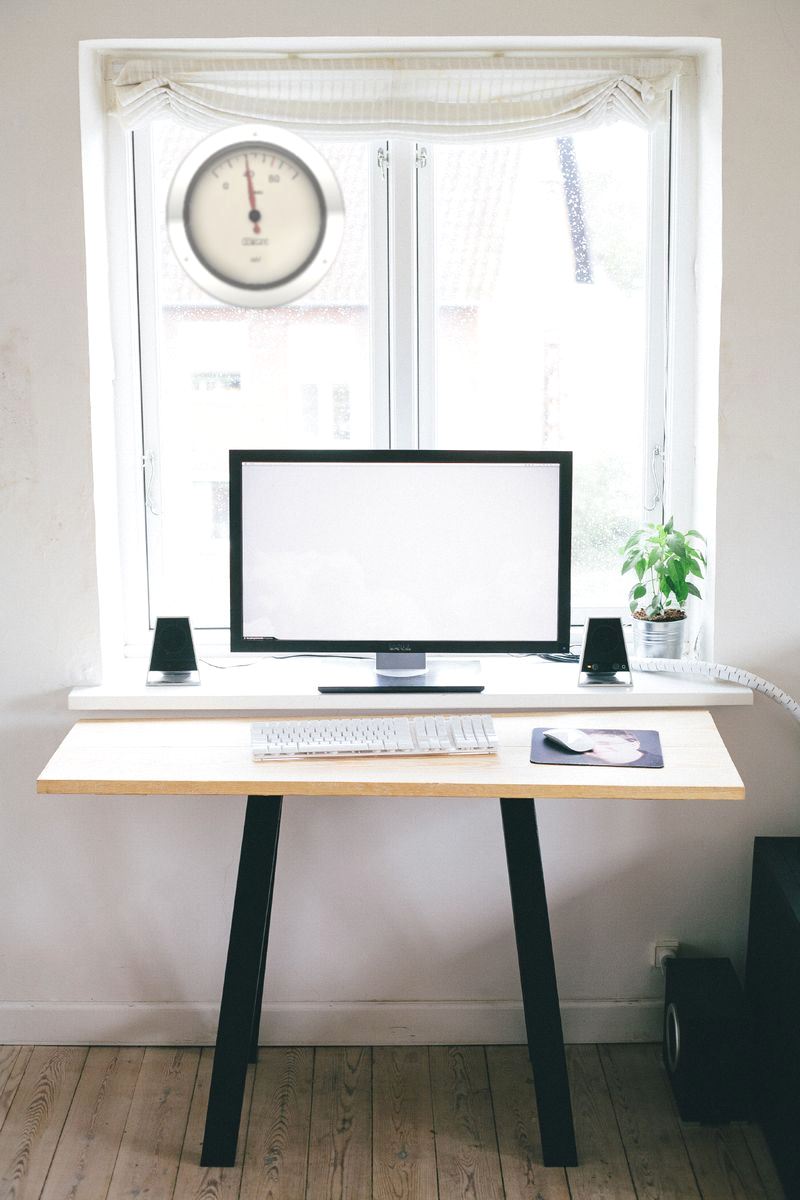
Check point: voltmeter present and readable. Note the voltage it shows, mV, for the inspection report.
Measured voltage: 40 mV
